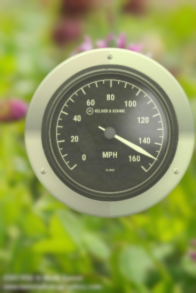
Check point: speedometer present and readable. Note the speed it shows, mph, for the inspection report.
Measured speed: 150 mph
